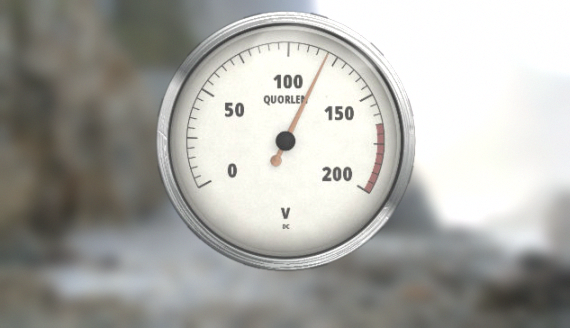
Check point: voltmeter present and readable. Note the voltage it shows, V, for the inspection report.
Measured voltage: 120 V
